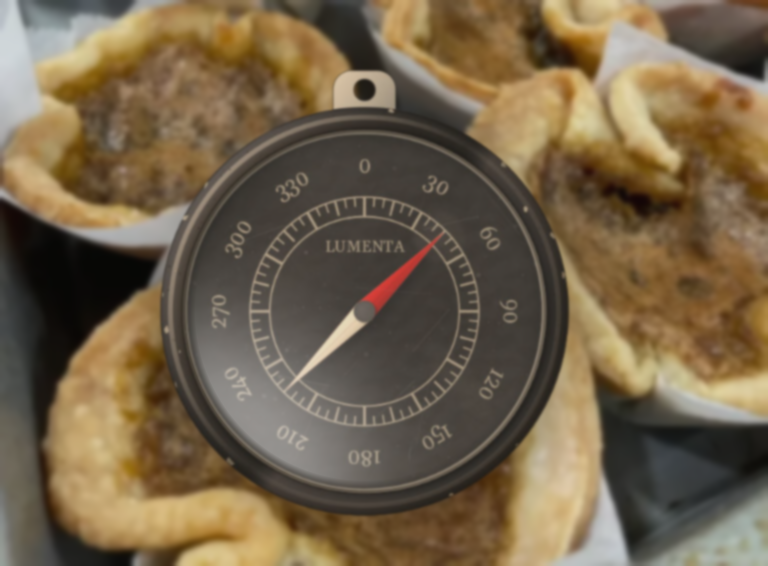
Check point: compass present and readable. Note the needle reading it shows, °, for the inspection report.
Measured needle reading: 45 °
